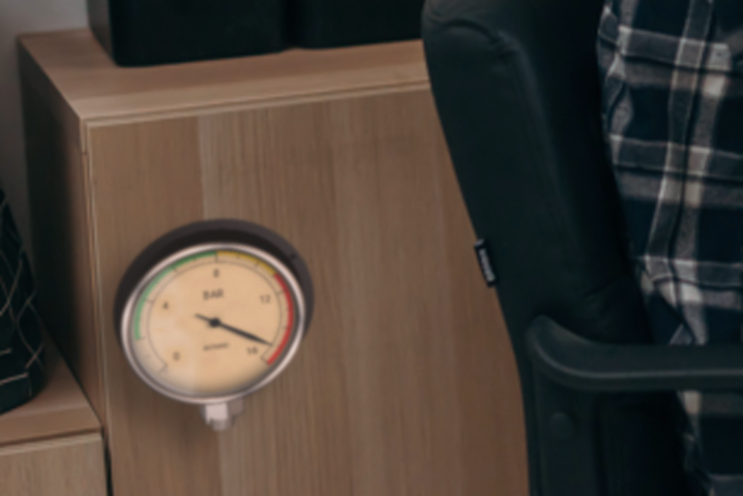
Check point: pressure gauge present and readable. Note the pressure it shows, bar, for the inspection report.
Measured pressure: 15 bar
